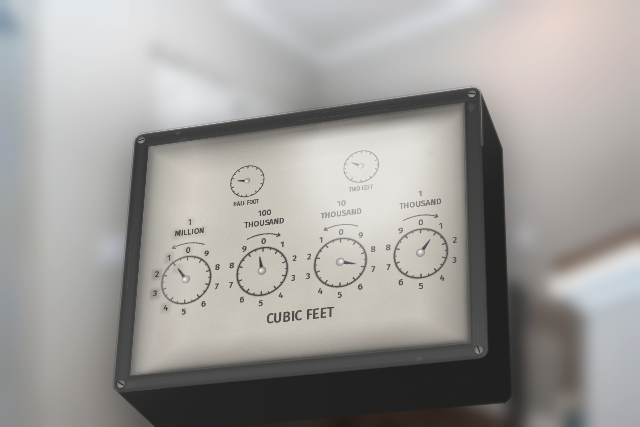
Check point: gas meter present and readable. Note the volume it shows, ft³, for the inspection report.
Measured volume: 97100 ft³
